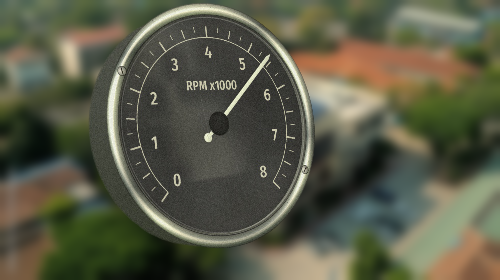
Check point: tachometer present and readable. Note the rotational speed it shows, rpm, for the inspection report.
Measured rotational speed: 5375 rpm
